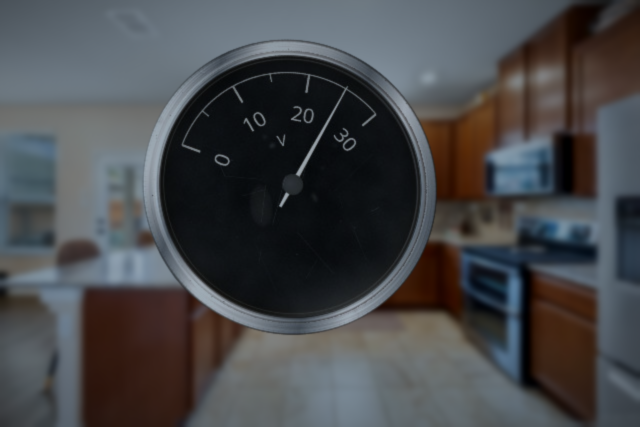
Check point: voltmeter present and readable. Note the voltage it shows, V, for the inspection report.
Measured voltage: 25 V
